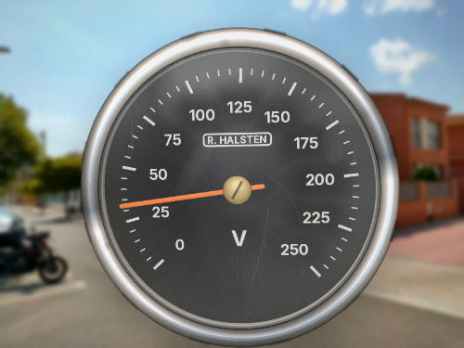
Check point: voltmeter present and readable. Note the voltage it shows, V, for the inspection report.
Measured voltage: 32.5 V
